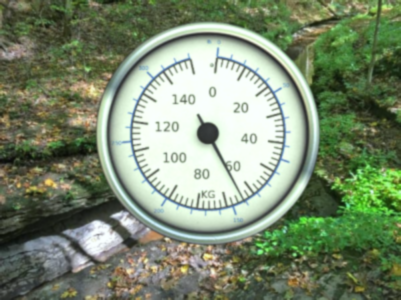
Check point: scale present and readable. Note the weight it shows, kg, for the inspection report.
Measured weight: 64 kg
